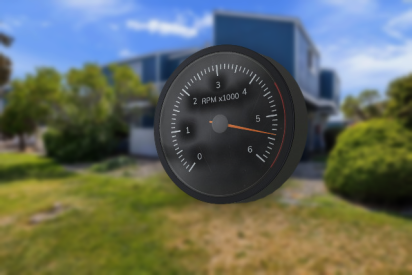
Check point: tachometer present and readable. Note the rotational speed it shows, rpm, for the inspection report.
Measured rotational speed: 5400 rpm
